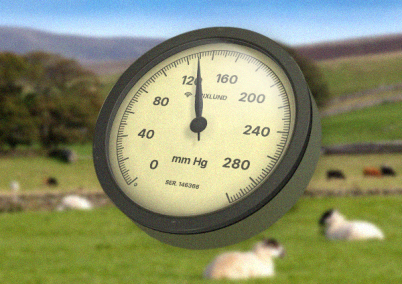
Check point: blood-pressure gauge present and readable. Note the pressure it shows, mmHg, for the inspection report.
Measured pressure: 130 mmHg
